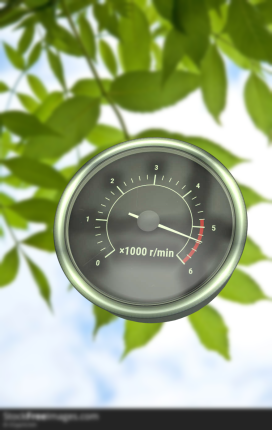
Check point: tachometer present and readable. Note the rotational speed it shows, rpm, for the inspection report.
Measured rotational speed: 5400 rpm
